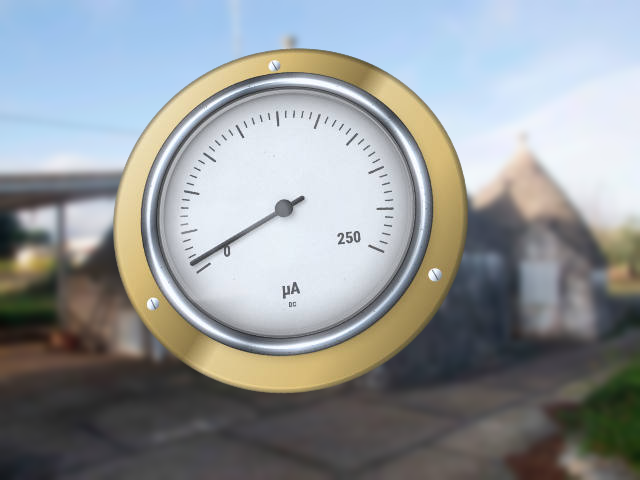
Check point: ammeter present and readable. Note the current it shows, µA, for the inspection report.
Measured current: 5 µA
